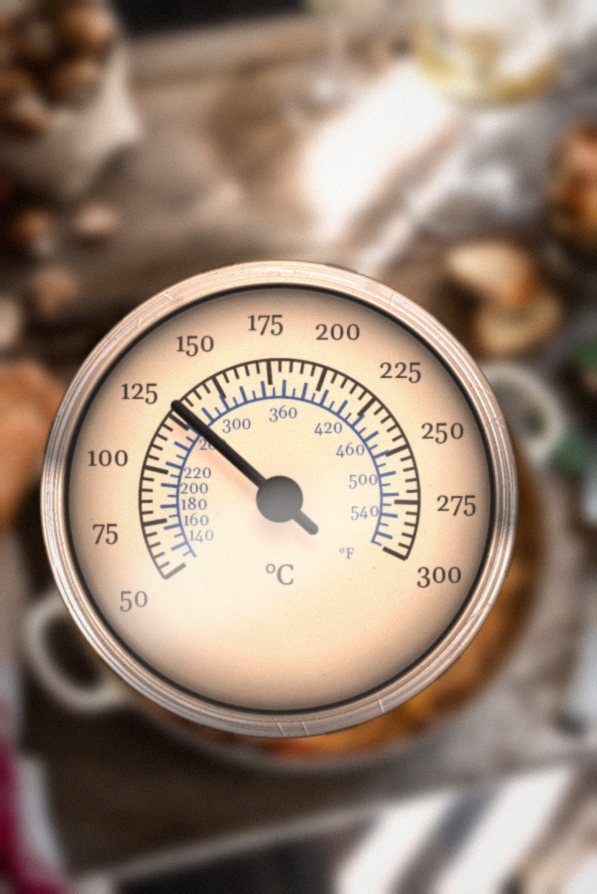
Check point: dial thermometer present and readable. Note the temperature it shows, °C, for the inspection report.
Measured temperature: 130 °C
